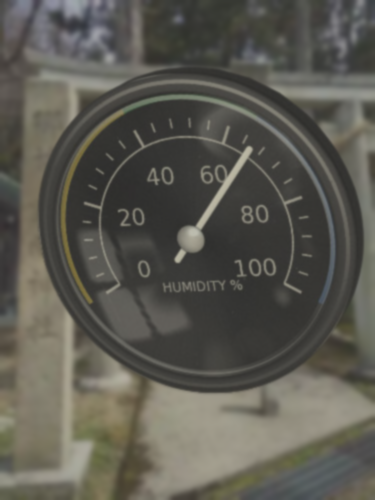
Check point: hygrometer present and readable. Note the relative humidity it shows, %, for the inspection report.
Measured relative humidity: 66 %
